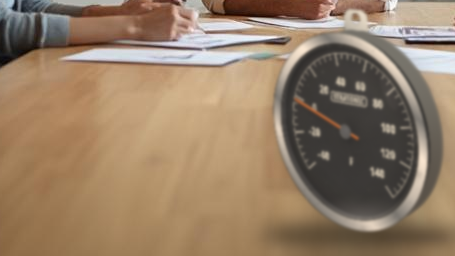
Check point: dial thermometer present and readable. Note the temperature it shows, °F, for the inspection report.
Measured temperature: 0 °F
